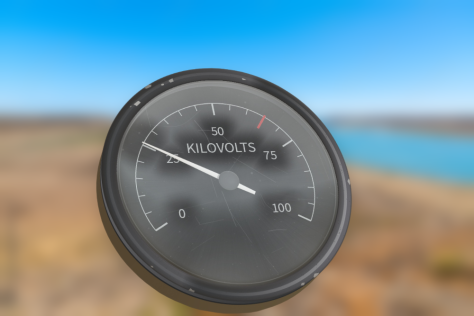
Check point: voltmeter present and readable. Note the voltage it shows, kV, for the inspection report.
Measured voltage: 25 kV
